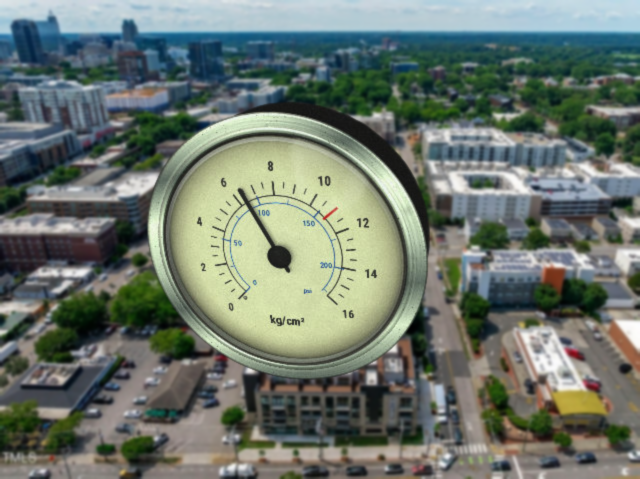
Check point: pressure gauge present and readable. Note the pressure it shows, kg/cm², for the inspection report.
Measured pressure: 6.5 kg/cm²
